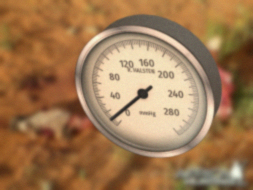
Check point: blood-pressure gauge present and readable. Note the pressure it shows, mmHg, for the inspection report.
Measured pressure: 10 mmHg
